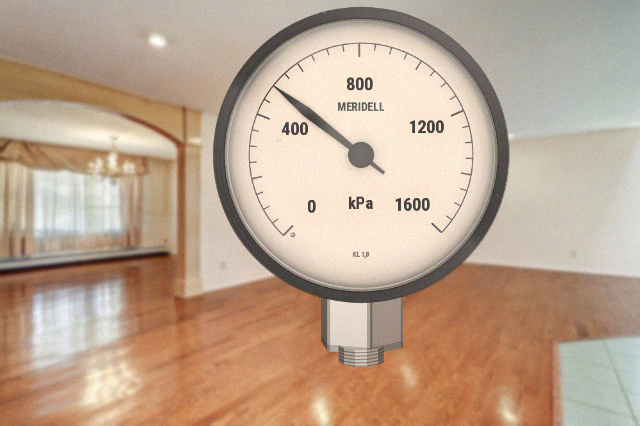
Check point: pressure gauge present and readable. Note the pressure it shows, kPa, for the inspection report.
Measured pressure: 500 kPa
